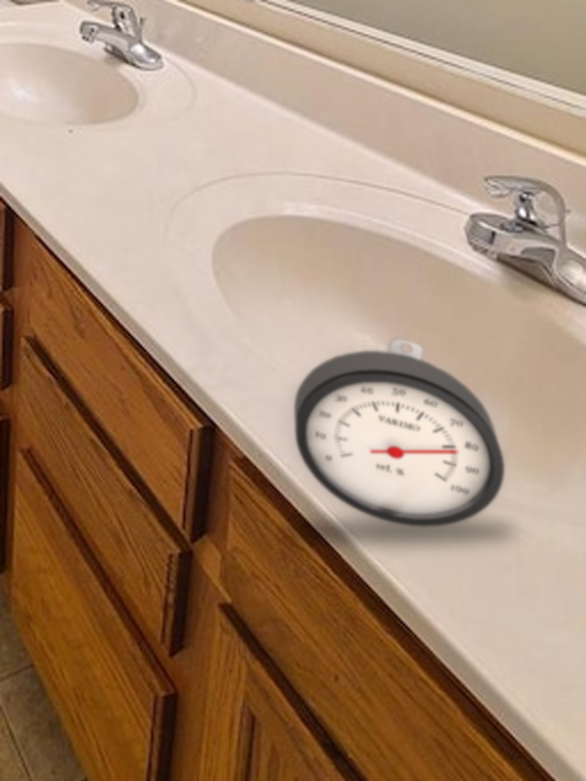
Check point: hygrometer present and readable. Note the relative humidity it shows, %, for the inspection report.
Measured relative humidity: 80 %
